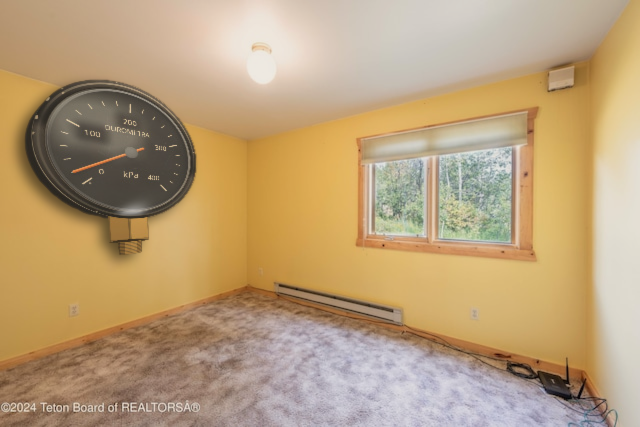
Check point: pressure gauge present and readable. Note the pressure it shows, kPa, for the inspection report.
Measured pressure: 20 kPa
